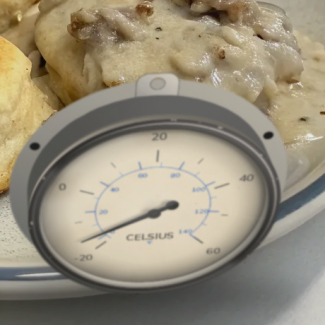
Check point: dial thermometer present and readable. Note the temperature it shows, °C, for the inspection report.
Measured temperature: -15 °C
